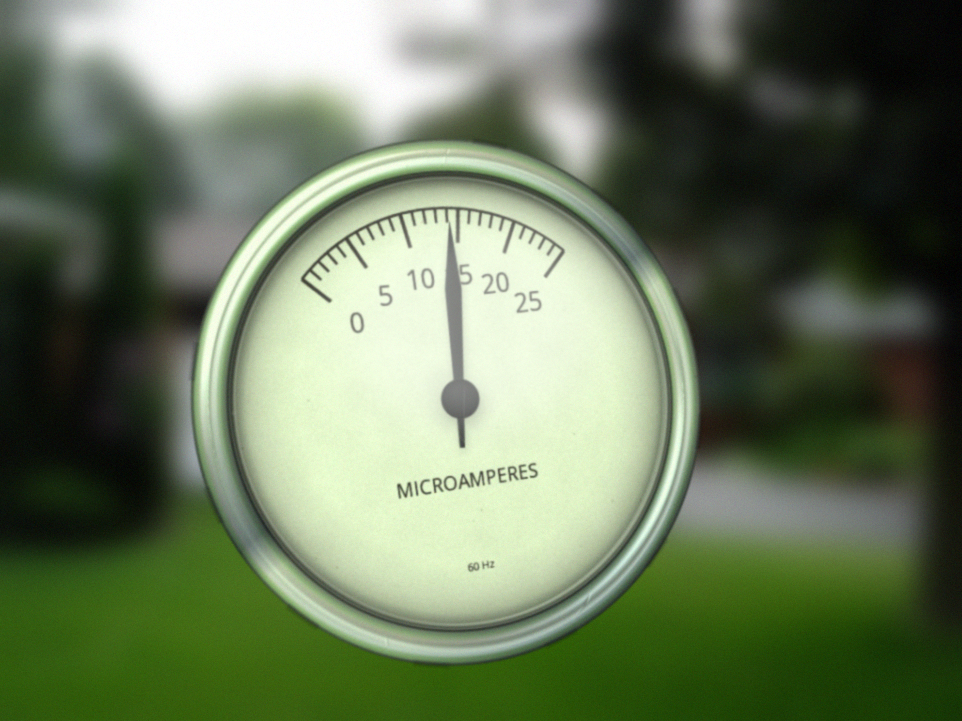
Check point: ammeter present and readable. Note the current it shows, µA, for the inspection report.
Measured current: 14 µA
